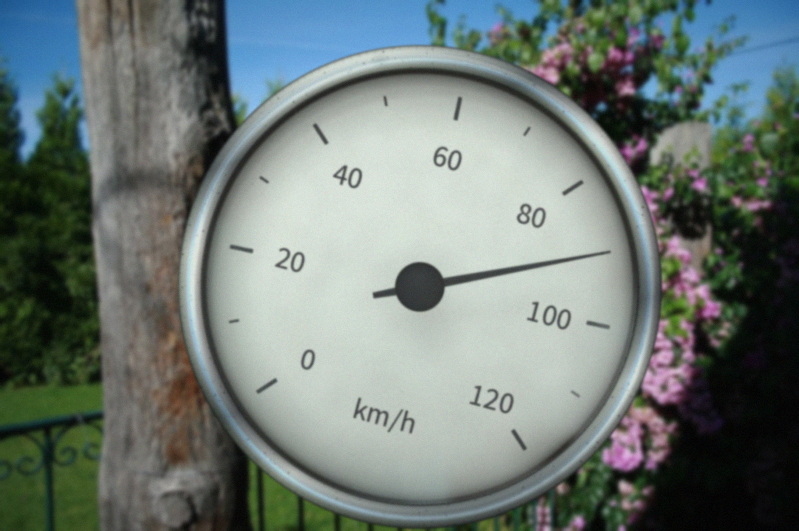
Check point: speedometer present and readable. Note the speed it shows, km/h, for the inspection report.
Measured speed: 90 km/h
